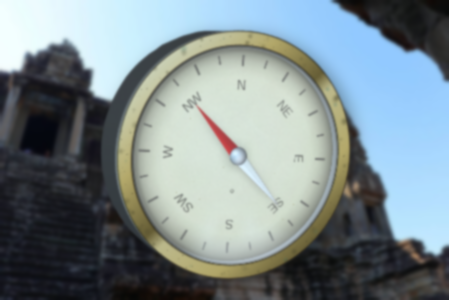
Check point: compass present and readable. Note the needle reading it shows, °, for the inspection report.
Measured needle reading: 315 °
